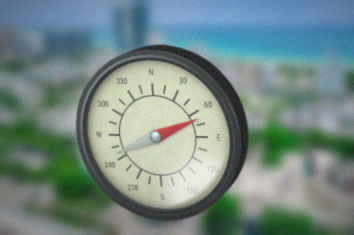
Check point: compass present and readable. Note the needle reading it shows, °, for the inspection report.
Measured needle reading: 67.5 °
